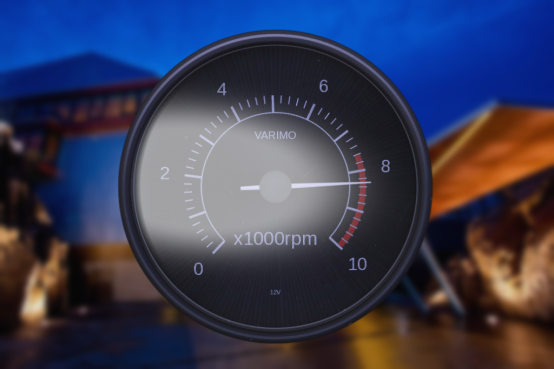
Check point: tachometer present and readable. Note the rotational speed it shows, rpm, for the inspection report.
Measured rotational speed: 8300 rpm
